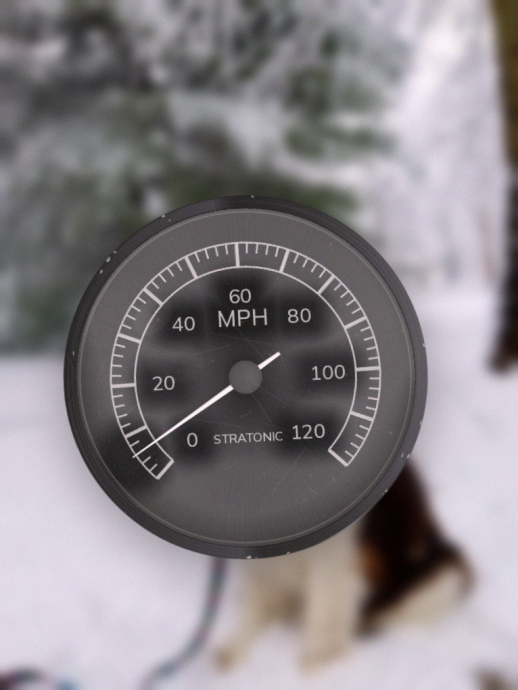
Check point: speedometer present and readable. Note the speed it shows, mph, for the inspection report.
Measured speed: 6 mph
